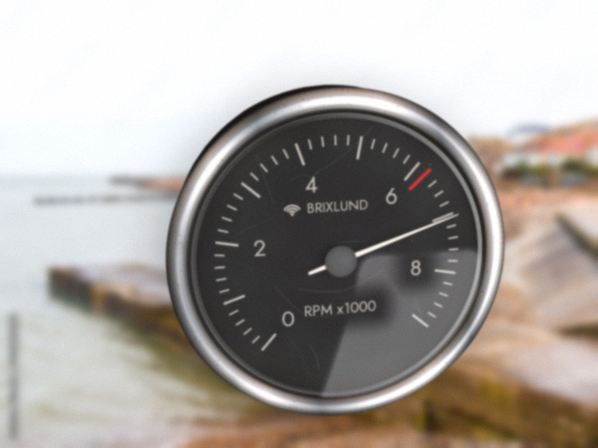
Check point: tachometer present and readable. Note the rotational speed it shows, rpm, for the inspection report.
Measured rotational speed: 7000 rpm
